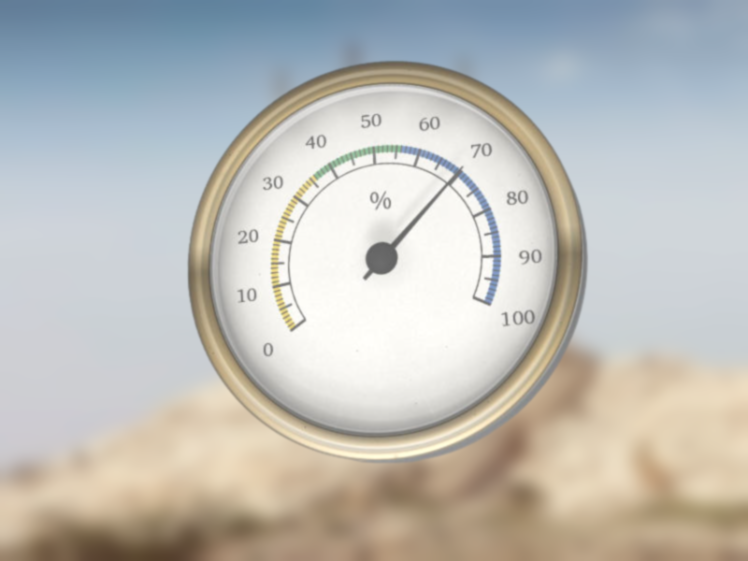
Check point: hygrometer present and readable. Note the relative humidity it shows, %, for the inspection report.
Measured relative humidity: 70 %
